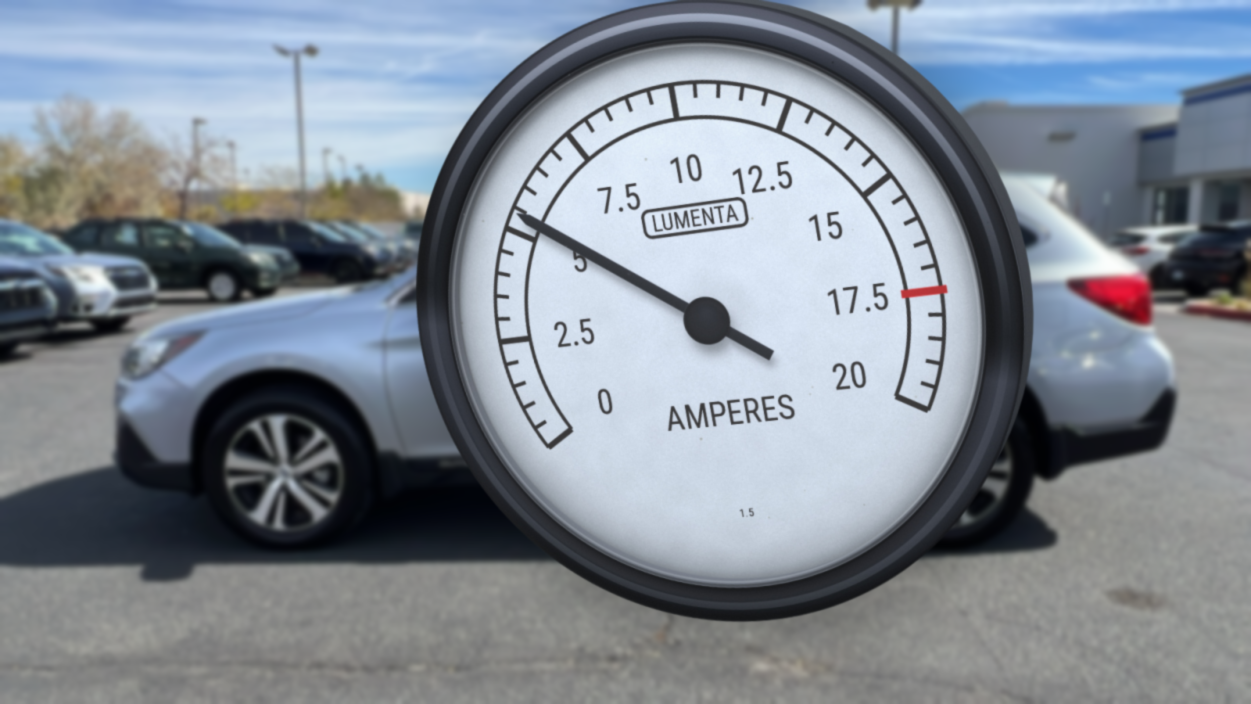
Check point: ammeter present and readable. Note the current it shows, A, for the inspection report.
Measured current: 5.5 A
